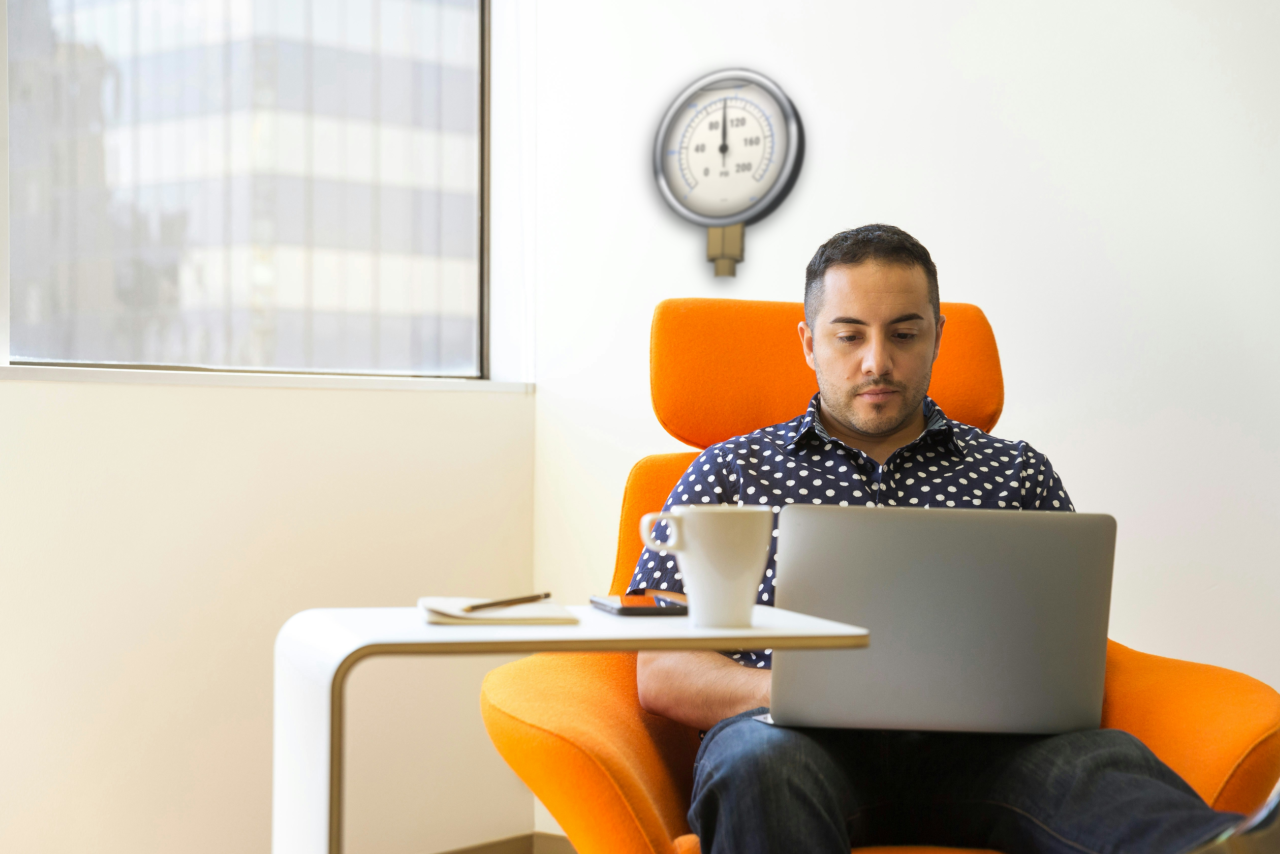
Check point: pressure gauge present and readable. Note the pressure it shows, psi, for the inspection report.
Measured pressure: 100 psi
